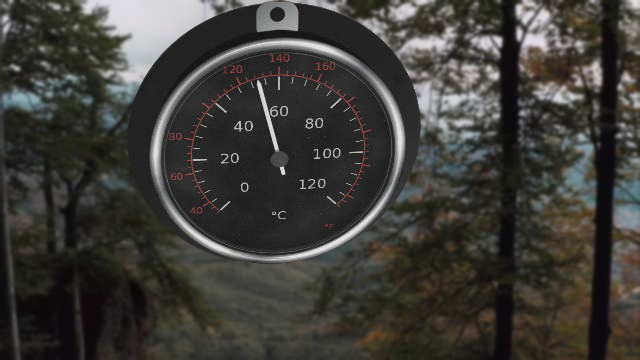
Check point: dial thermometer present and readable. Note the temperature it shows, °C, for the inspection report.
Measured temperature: 54 °C
